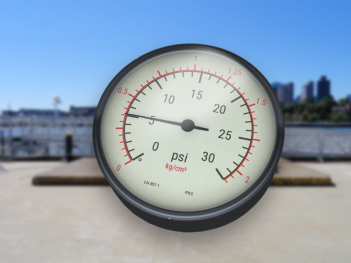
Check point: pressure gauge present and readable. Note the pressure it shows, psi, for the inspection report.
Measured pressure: 5 psi
